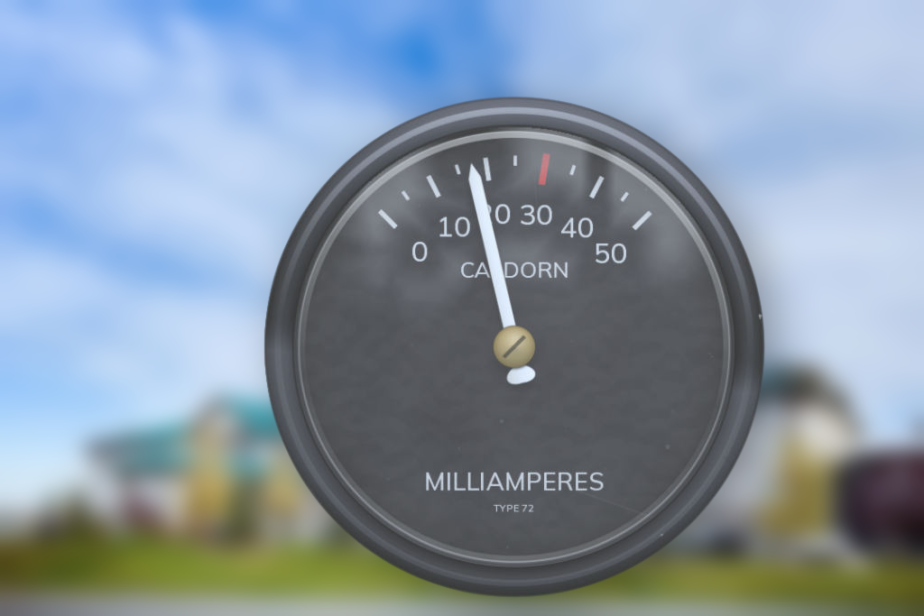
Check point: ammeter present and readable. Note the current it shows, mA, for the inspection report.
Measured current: 17.5 mA
